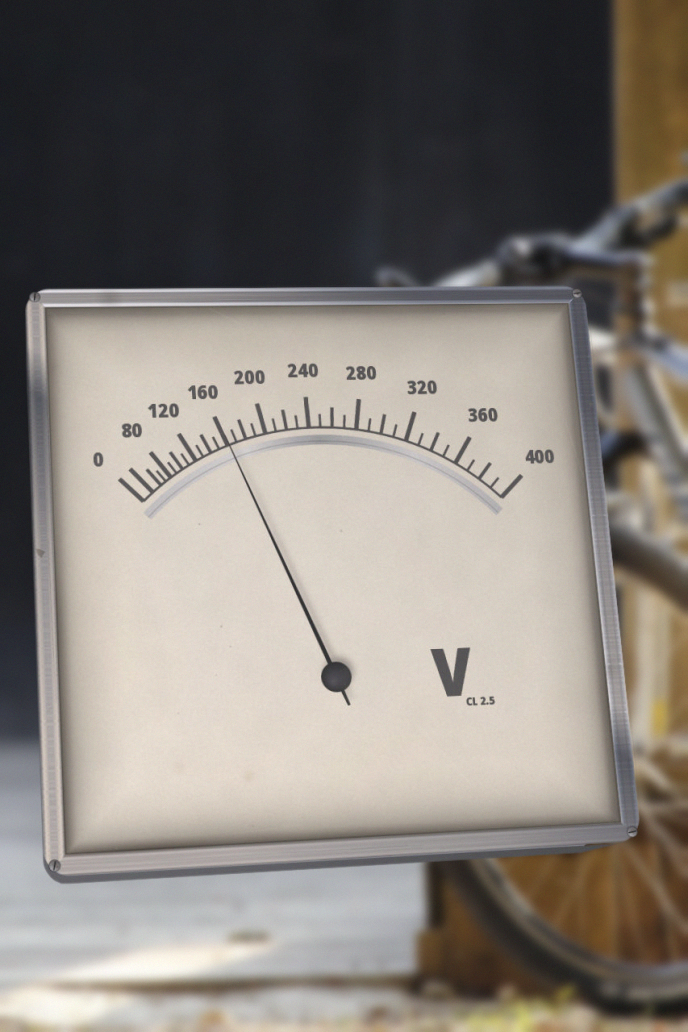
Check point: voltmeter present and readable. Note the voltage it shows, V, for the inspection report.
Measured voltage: 160 V
